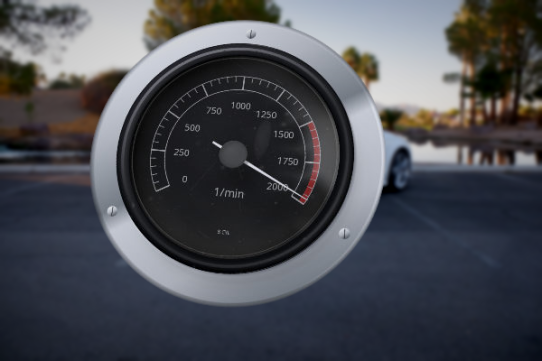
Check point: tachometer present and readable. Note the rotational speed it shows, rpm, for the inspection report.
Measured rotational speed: 1975 rpm
